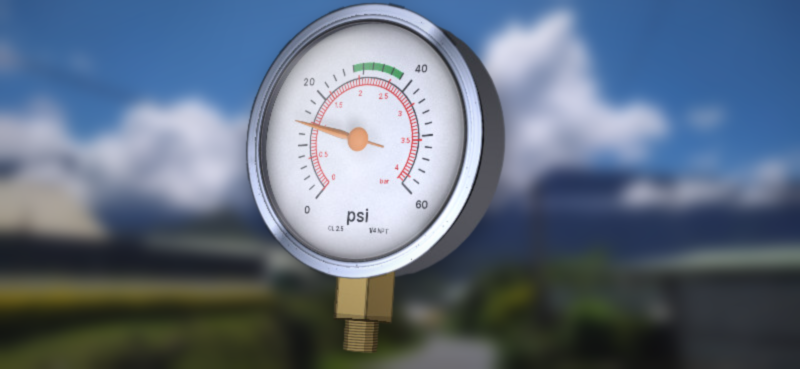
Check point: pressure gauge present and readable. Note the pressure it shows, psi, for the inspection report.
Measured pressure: 14 psi
